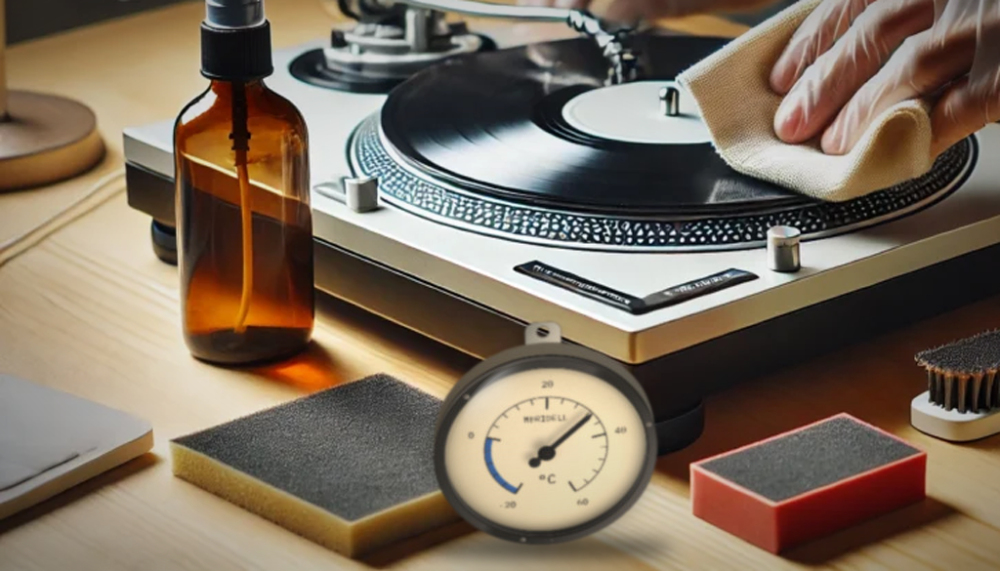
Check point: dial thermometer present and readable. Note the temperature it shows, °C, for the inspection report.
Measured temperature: 32 °C
